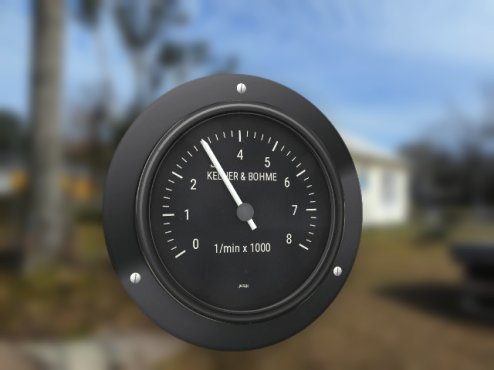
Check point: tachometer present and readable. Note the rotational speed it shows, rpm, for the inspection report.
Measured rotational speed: 3000 rpm
